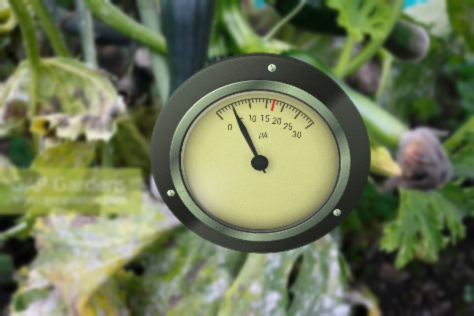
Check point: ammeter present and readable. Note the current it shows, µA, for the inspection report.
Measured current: 5 µA
